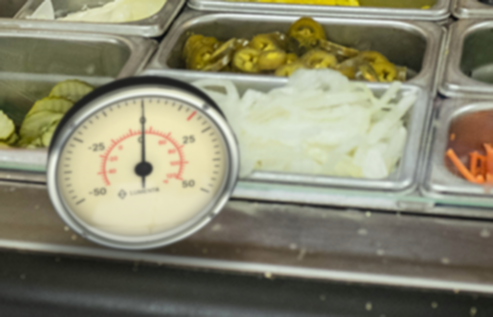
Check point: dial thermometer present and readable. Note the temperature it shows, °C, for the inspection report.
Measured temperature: 0 °C
